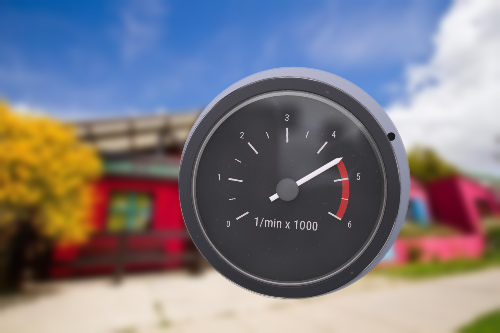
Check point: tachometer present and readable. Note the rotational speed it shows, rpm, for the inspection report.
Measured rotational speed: 4500 rpm
